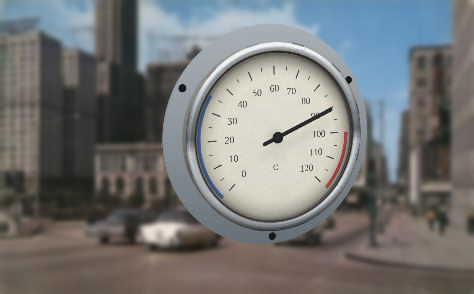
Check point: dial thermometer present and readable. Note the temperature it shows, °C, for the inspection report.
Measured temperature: 90 °C
